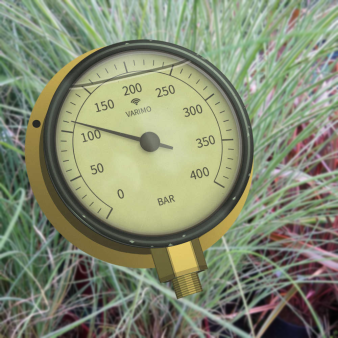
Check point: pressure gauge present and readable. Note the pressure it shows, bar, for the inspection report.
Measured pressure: 110 bar
